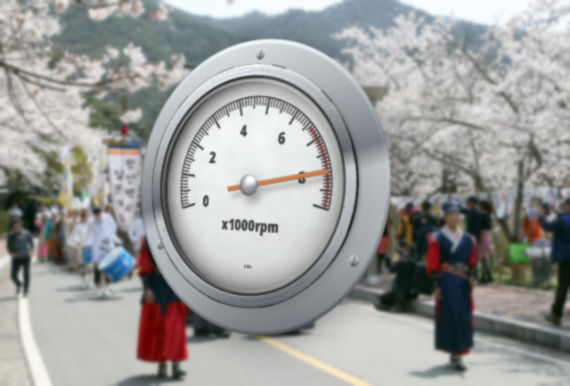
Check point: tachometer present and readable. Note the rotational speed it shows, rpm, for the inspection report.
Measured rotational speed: 8000 rpm
